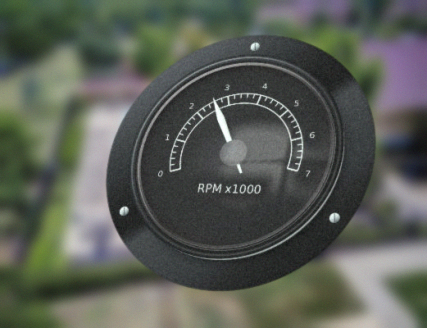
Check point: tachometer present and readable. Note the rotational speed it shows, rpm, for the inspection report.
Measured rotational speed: 2600 rpm
